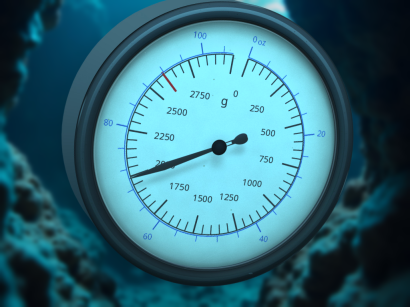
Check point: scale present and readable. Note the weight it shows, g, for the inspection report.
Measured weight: 2000 g
